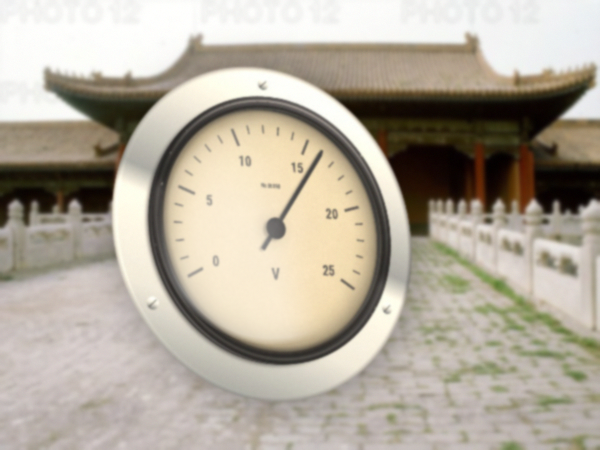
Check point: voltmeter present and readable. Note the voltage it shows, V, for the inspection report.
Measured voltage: 16 V
